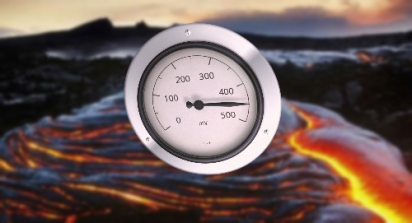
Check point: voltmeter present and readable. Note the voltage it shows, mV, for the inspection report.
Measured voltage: 450 mV
